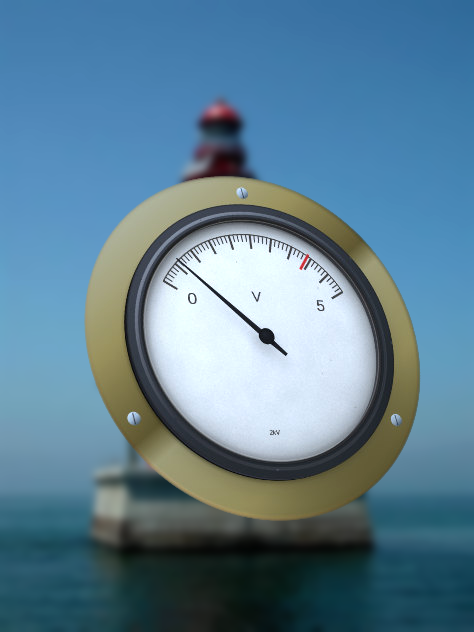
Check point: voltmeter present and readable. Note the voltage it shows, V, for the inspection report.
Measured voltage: 0.5 V
